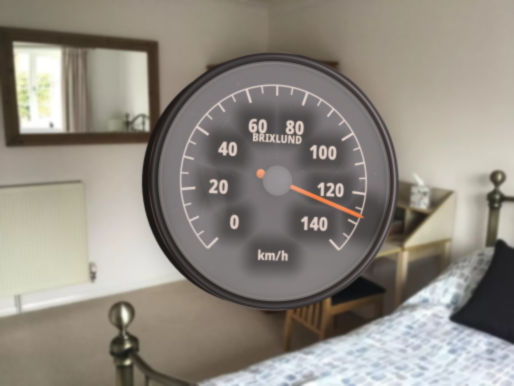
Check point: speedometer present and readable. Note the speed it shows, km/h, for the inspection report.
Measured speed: 127.5 km/h
